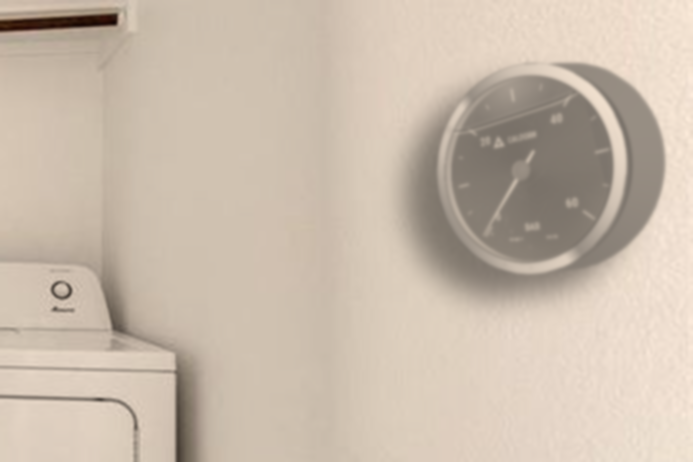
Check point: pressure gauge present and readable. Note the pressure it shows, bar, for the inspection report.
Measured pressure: 0 bar
